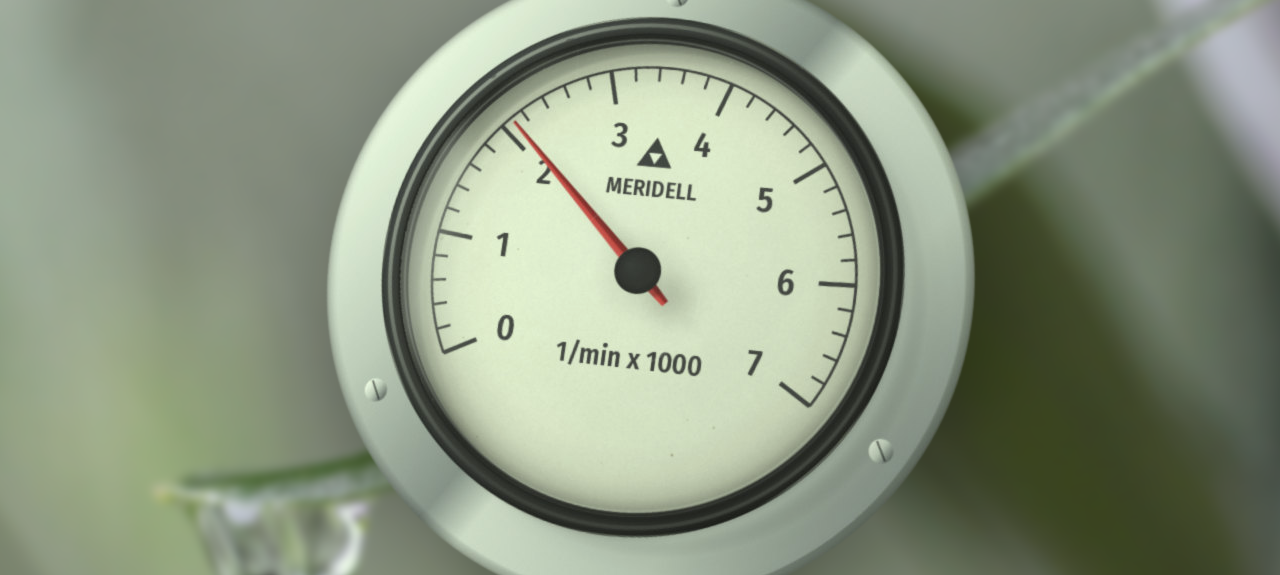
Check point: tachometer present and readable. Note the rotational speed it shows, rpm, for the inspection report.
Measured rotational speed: 2100 rpm
